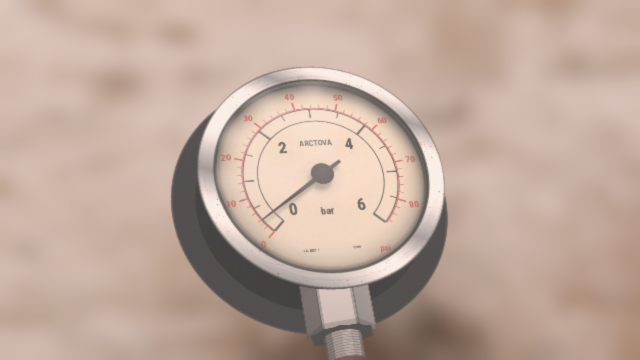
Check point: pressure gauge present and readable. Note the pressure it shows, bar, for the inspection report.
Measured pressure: 0.25 bar
